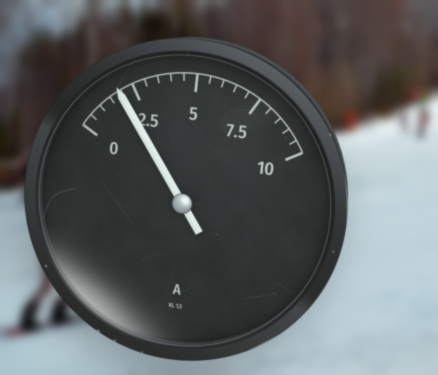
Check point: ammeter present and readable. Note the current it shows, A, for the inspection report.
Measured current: 2 A
